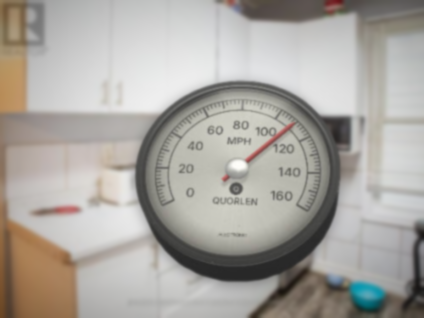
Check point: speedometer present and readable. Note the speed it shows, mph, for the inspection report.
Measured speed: 110 mph
